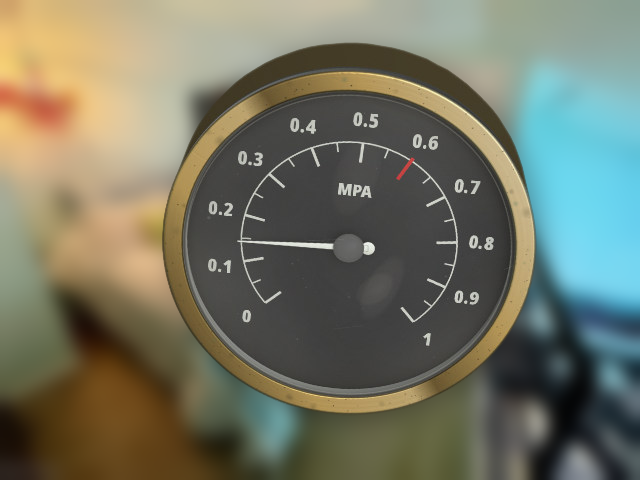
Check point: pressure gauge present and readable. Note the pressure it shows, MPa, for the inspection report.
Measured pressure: 0.15 MPa
